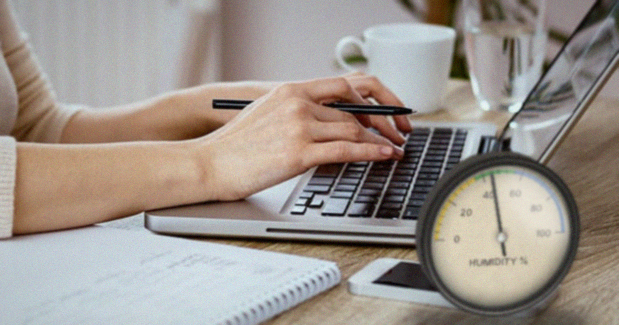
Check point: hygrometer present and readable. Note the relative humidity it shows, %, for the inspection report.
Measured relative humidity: 44 %
